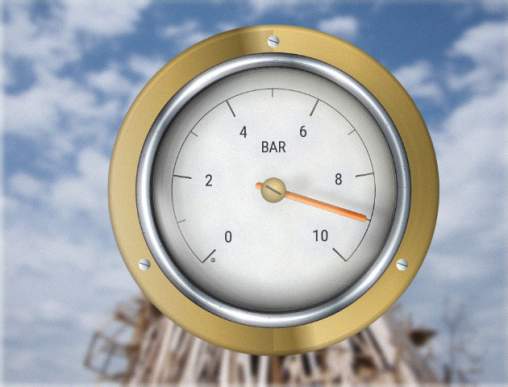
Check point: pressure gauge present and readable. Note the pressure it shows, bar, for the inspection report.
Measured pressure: 9 bar
